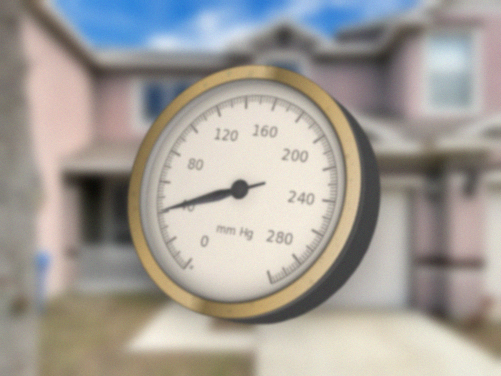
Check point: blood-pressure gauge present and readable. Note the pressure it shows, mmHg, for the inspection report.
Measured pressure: 40 mmHg
